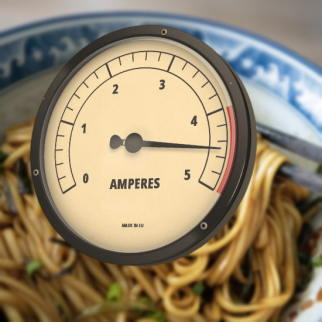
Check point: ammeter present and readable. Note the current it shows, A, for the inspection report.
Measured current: 4.5 A
